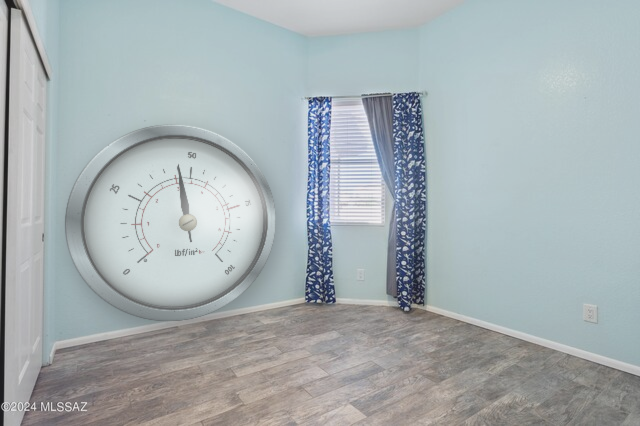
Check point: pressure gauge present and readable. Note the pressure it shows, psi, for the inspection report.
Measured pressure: 45 psi
